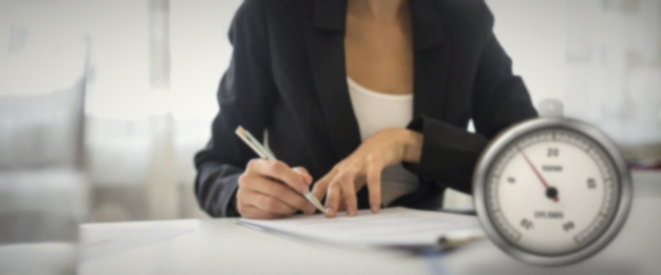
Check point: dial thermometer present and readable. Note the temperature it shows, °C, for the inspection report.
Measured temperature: 10 °C
